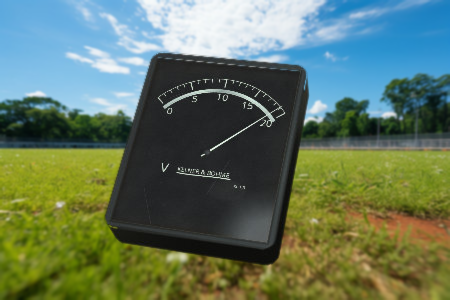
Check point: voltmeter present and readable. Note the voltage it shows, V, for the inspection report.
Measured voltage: 19 V
